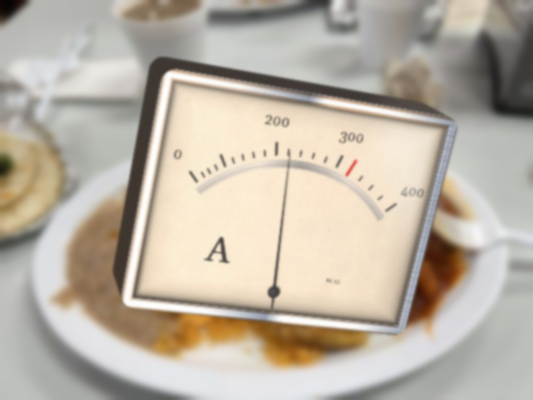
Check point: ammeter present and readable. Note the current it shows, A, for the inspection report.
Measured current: 220 A
